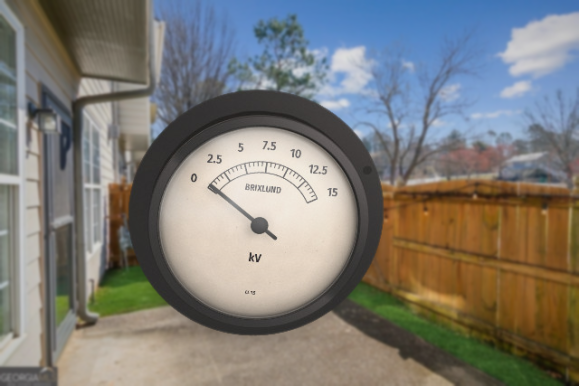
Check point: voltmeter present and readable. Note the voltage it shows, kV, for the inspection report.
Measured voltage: 0.5 kV
